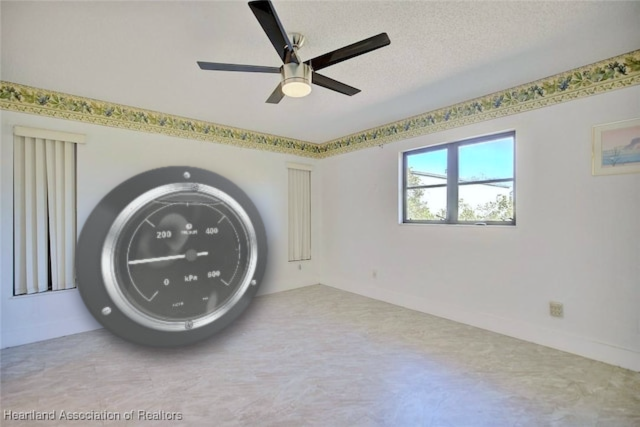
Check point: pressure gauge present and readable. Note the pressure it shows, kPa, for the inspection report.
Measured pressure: 100 kPa
